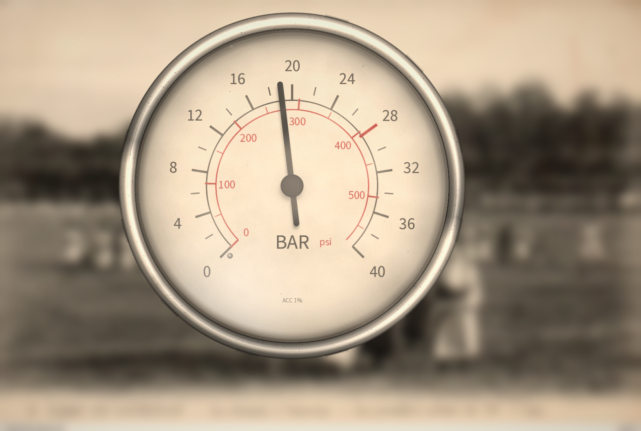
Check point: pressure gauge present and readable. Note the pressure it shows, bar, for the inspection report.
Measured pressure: 19 bar
